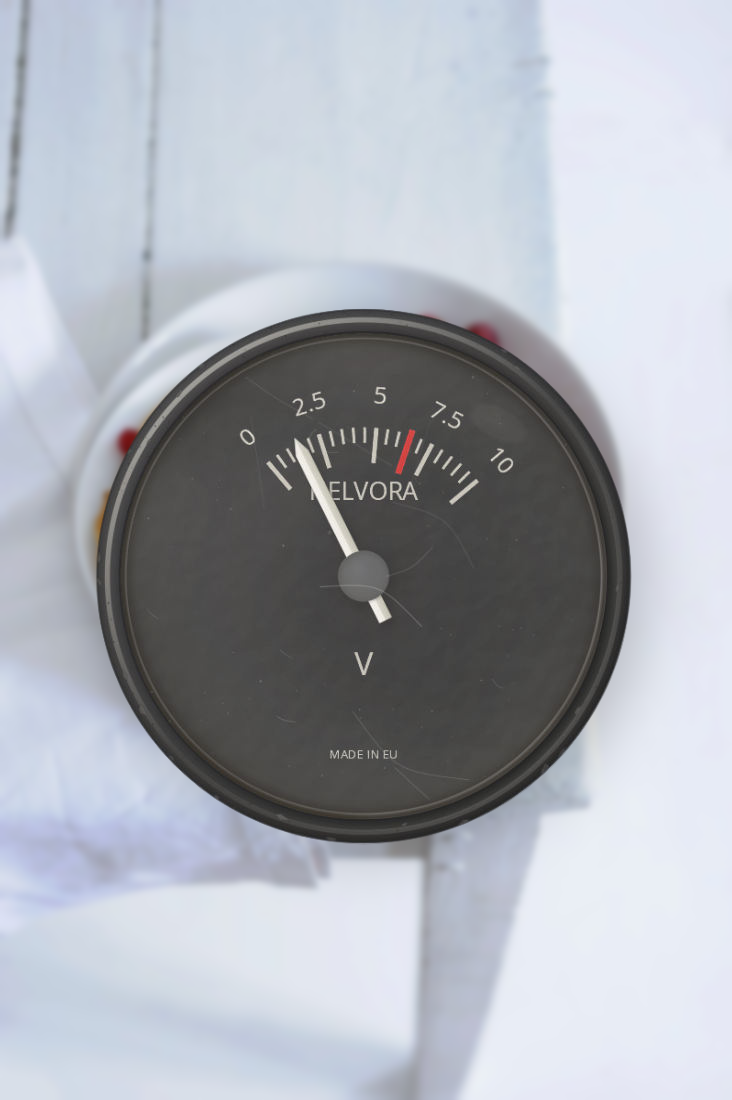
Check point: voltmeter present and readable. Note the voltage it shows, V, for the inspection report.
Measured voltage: 1.5 V
